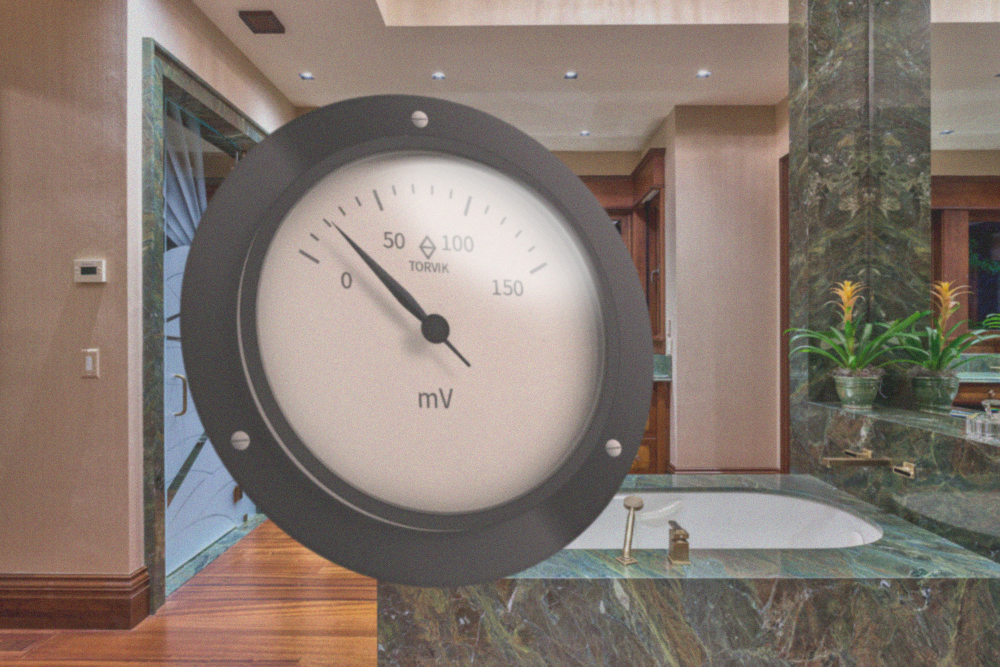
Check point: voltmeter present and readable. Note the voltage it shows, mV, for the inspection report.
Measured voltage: 20 mV
